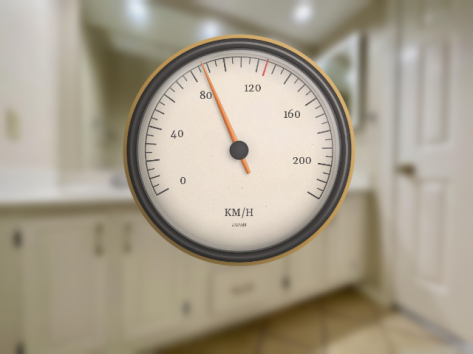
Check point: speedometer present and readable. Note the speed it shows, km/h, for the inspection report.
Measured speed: 87.5 km/h
